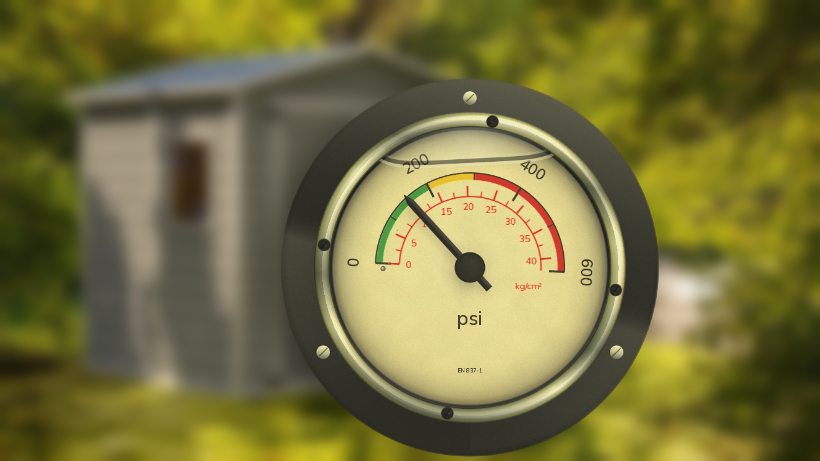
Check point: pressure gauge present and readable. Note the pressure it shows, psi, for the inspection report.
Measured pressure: 150 psi
